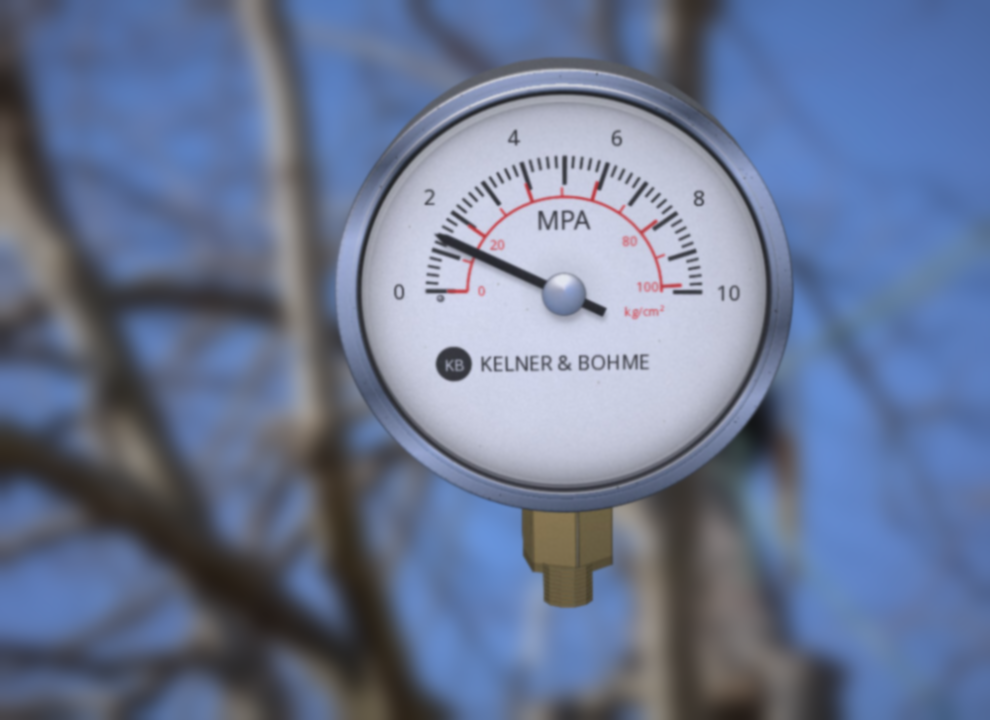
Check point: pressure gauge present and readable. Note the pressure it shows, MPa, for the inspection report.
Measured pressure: 1.4 MPa
